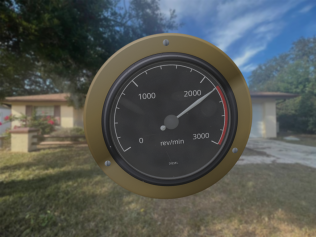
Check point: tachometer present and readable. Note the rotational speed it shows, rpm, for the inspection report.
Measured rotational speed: 2200 rpm
